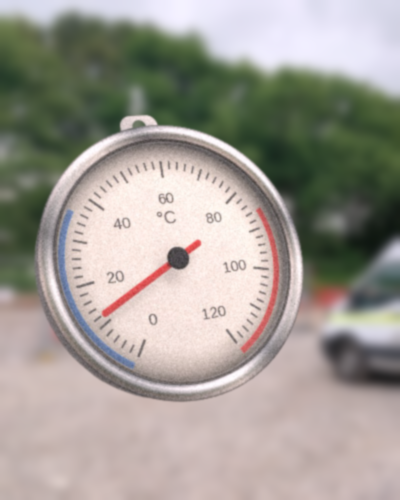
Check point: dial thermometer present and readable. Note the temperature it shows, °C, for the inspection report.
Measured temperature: 12 °C
